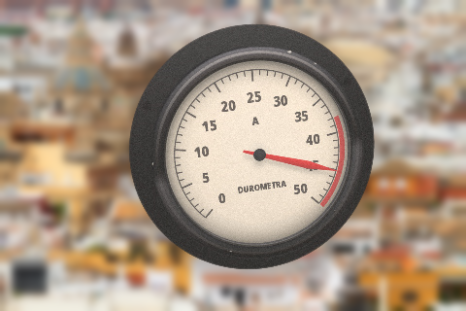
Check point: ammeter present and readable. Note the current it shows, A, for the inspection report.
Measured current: 45 A
